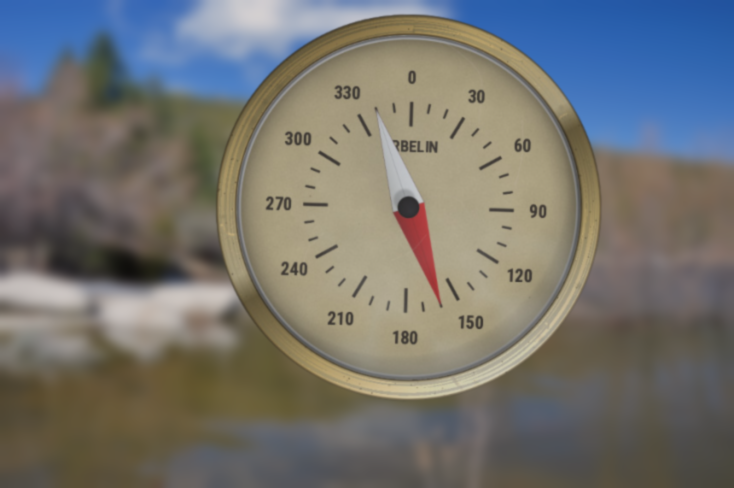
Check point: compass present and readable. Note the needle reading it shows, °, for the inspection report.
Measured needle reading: 160 °
